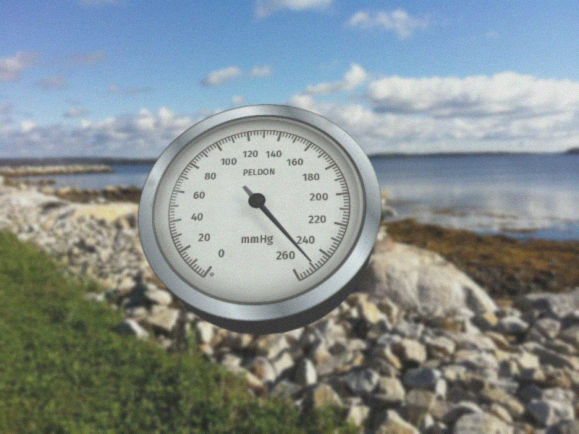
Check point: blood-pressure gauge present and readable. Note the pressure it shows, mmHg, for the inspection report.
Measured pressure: 250 mmHg
